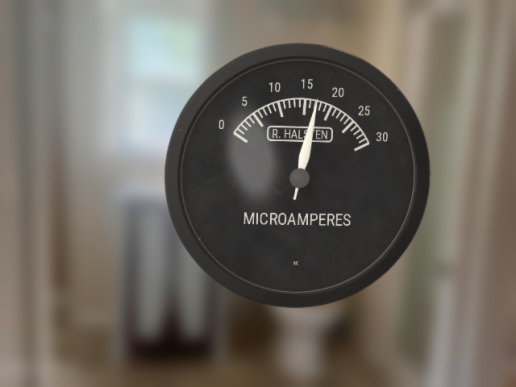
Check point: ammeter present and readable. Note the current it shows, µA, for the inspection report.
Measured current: 17 µA
